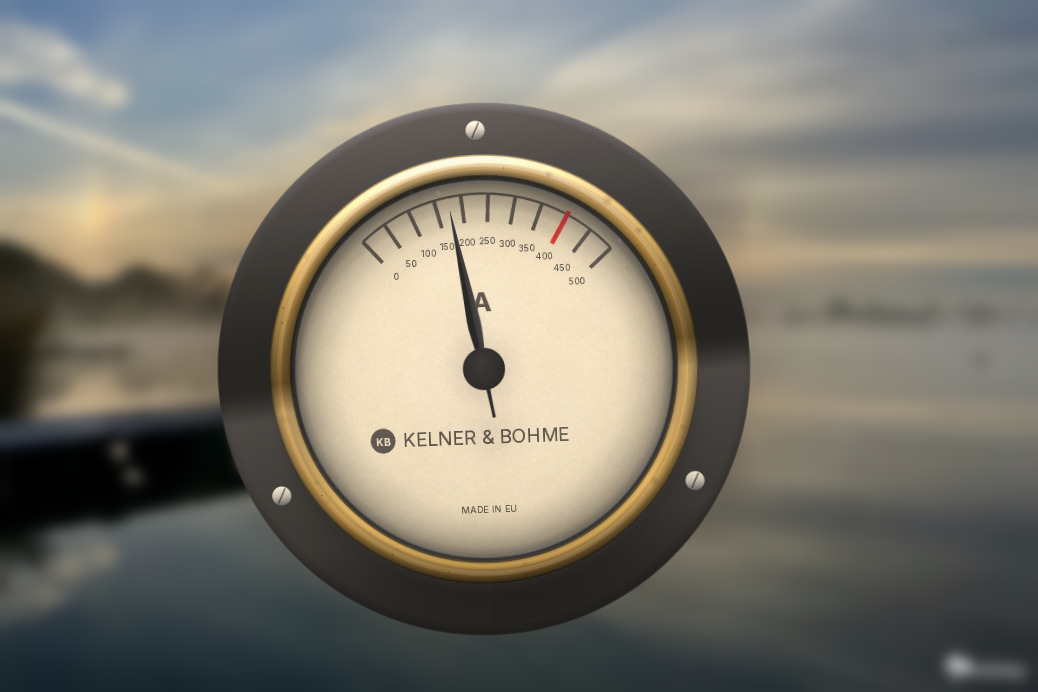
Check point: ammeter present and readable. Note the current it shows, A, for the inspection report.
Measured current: 175 A
